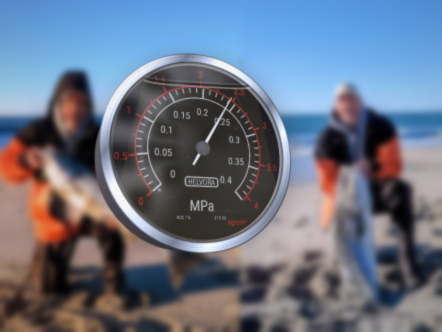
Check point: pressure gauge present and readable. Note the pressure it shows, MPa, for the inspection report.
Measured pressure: 0.24 MPa
